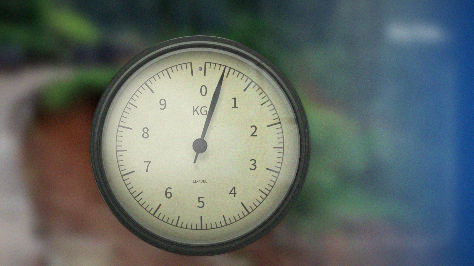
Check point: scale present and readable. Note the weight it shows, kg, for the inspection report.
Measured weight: 0.4 kg
